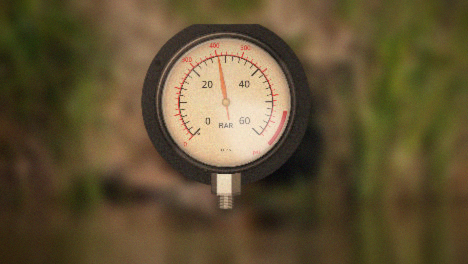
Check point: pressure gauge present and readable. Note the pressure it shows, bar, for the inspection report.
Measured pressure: 28 bar
